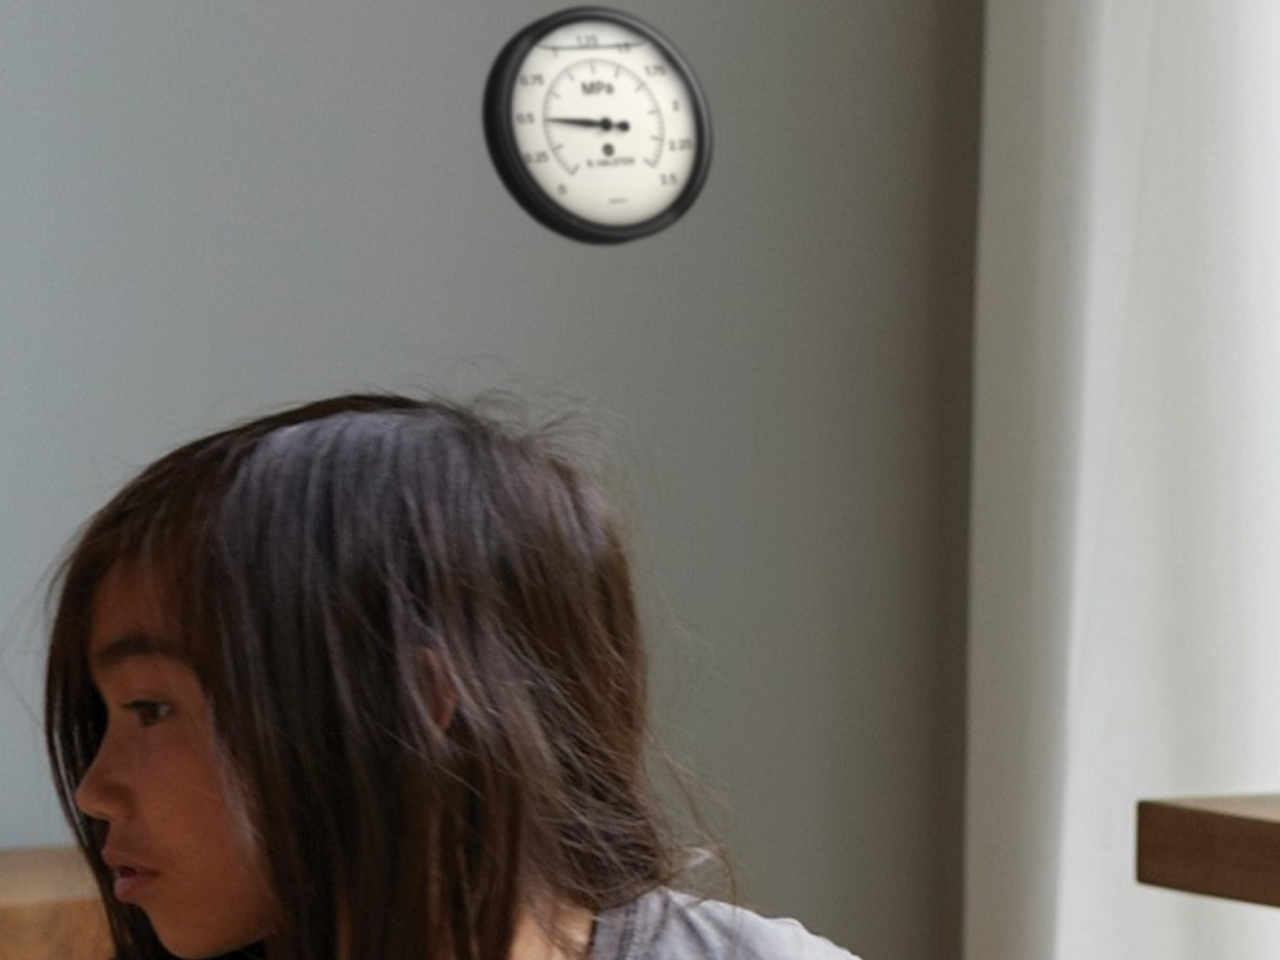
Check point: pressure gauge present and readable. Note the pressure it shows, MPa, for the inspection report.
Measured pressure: 0.5 MPa
